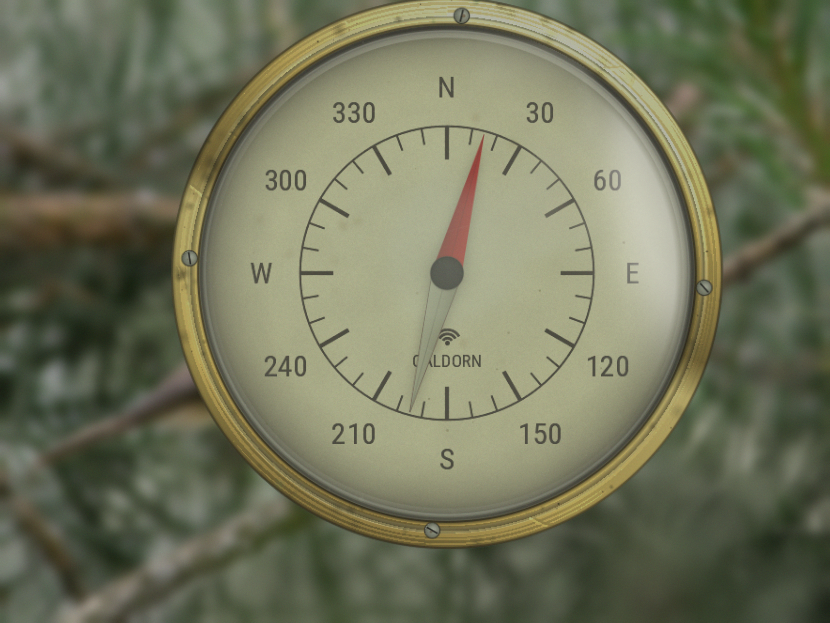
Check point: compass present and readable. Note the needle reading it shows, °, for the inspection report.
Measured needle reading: 15 °
